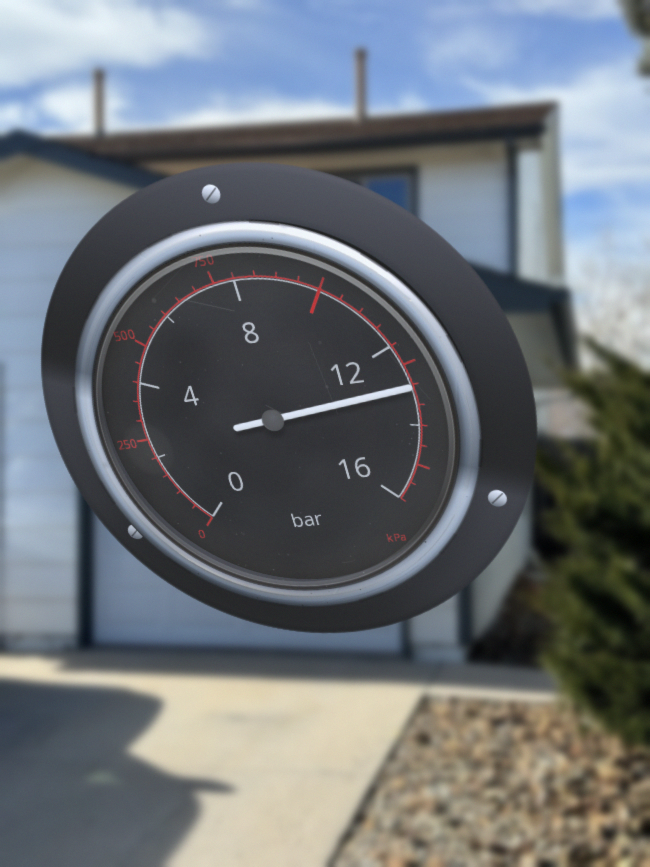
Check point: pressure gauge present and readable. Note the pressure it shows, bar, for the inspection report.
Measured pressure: 13 bar
